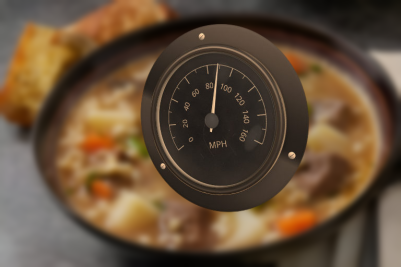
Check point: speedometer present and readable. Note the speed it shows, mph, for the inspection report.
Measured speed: 90 mph
